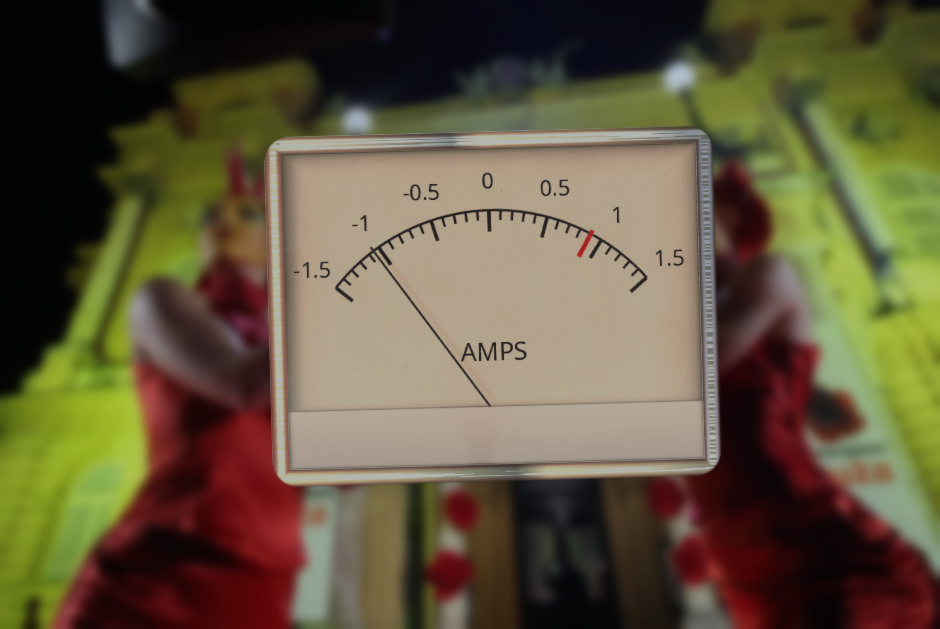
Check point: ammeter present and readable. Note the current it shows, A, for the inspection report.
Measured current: -1.05 A
